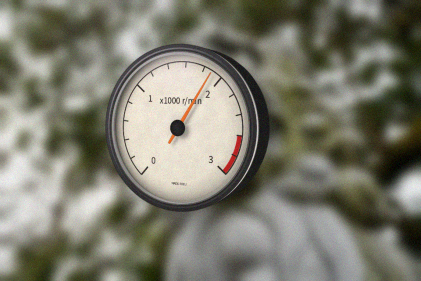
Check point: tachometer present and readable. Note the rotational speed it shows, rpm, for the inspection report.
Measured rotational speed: 1900 rpm
